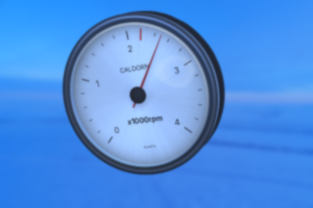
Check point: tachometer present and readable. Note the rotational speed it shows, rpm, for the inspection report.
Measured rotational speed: 2500 rpm
